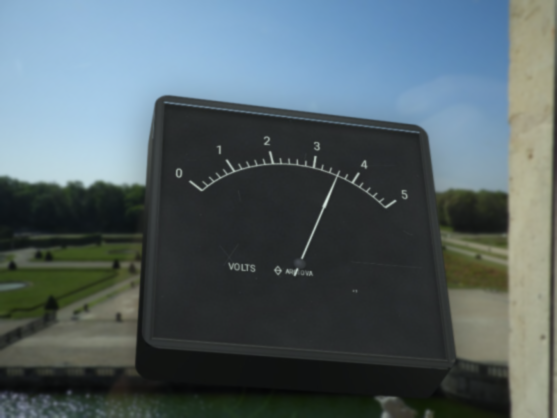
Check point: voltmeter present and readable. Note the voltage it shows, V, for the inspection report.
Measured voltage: 3.6 V
